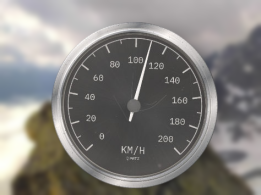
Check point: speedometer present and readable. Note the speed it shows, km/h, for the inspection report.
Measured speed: 110 km/h
